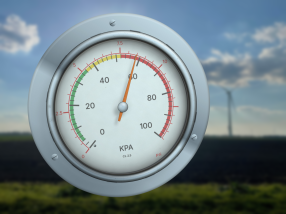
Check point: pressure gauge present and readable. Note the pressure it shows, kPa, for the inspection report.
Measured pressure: 58 kPa
